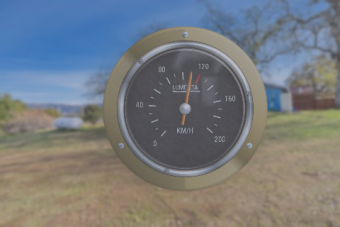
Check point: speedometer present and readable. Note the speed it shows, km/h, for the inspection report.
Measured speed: 110 km/h
